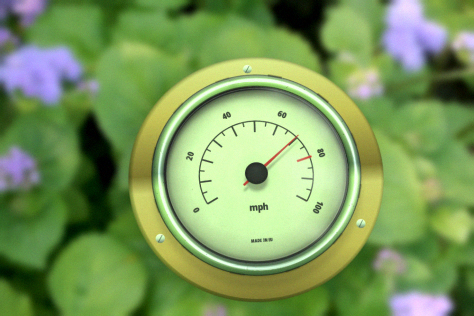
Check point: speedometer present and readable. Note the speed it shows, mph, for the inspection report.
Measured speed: 70 mph
